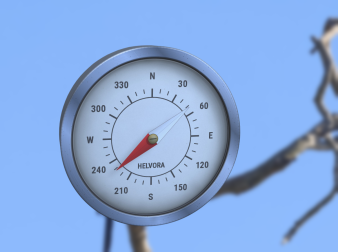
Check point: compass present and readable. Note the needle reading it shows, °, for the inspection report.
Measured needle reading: 230 °
